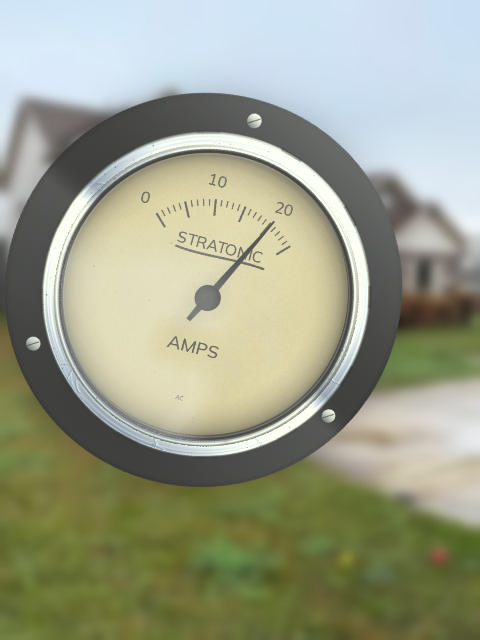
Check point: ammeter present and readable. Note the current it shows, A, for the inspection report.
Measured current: 20 A
